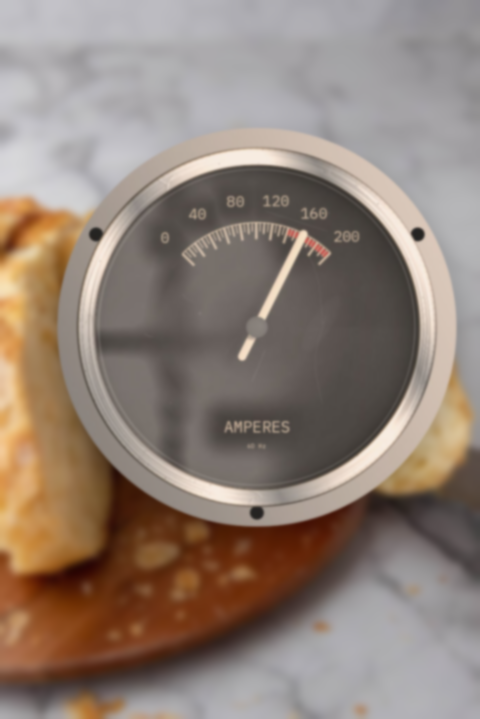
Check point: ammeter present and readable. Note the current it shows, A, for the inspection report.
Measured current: 160 A
